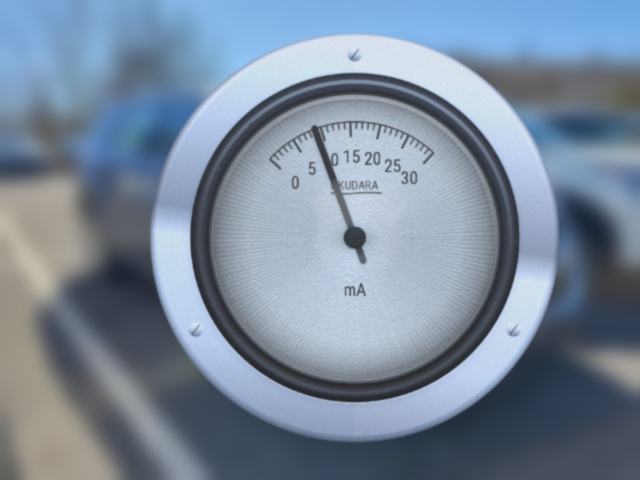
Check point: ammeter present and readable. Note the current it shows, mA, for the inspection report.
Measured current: 9 mA
